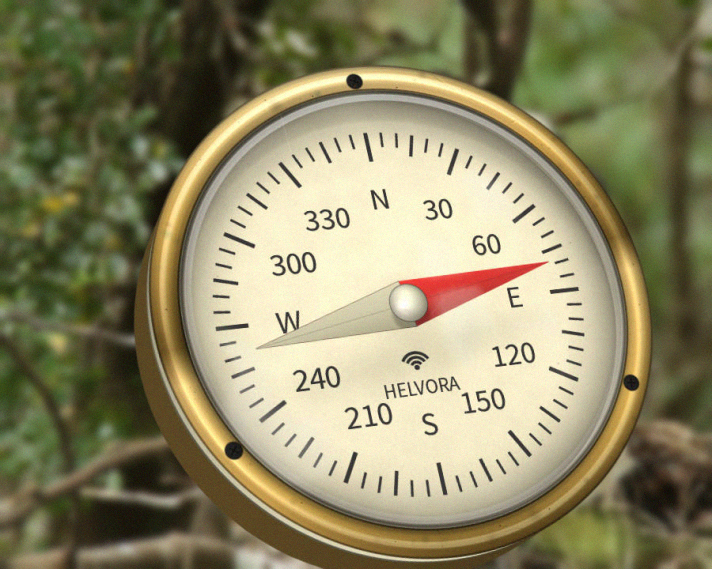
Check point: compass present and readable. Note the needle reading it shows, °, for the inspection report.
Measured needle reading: 80 °
